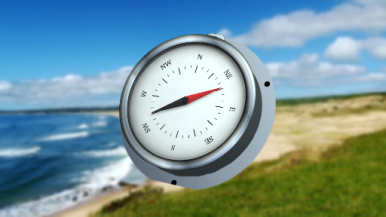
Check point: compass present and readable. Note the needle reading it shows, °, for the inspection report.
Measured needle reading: 60 °
